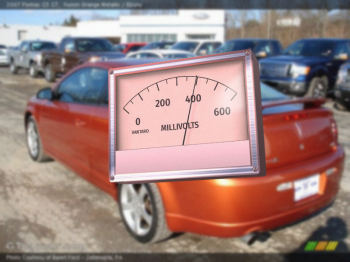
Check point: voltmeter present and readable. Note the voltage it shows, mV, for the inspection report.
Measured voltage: 400 mV
